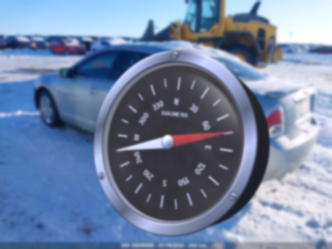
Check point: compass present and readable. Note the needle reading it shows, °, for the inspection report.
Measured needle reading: 75 °
